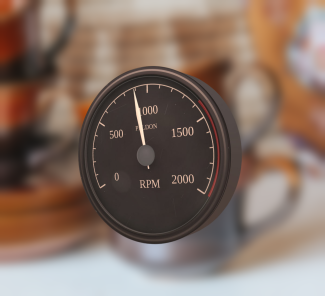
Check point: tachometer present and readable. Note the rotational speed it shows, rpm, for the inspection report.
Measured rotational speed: 900 rpm
